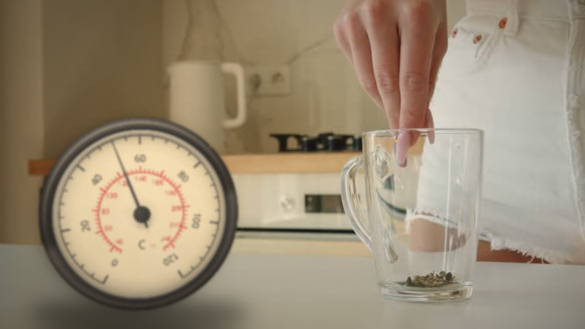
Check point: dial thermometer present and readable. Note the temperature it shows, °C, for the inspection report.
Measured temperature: 52 °C
